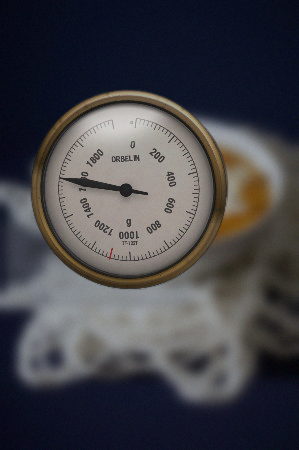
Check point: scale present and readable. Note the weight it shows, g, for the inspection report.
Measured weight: 1600 g
